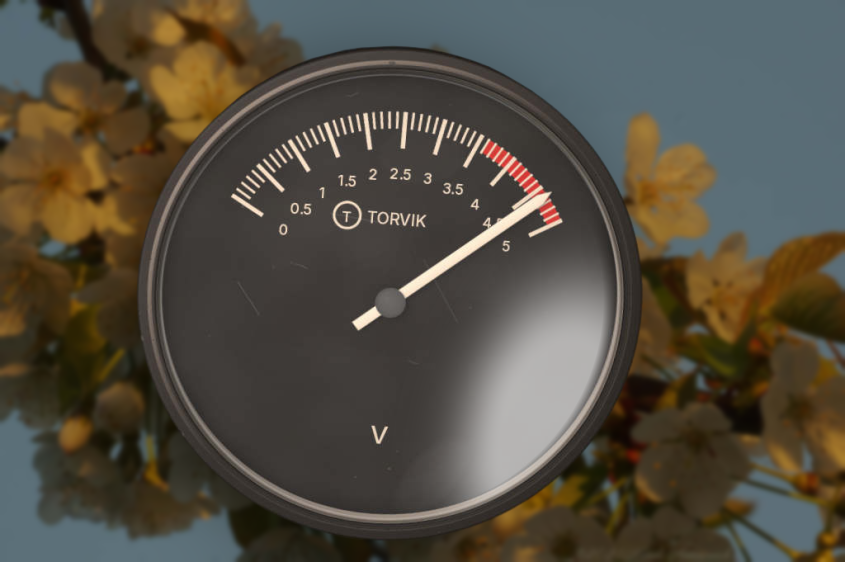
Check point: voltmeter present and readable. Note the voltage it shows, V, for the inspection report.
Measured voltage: 4.6 V
